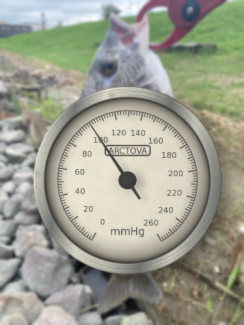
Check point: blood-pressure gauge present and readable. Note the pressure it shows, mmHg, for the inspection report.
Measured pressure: 100 mmHg
